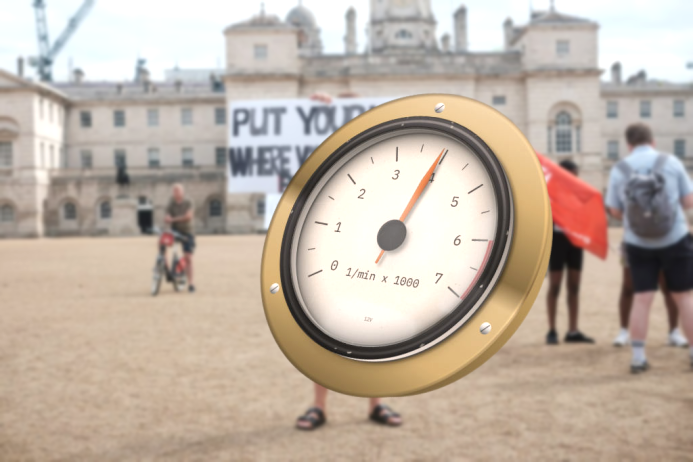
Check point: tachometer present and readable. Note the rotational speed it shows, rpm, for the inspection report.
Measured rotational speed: 4000 rpm
